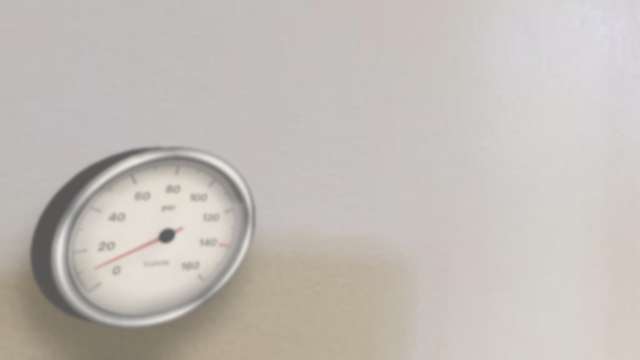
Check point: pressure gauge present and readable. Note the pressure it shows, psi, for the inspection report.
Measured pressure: 10 psi
